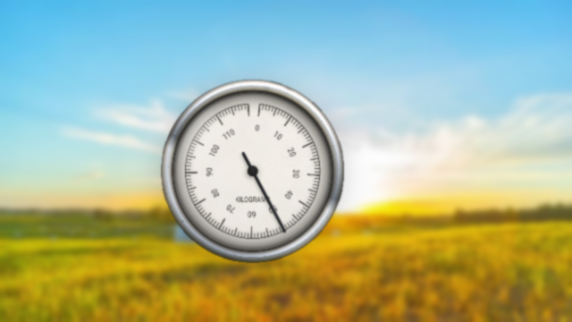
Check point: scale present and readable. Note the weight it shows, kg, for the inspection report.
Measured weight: 50 kg
